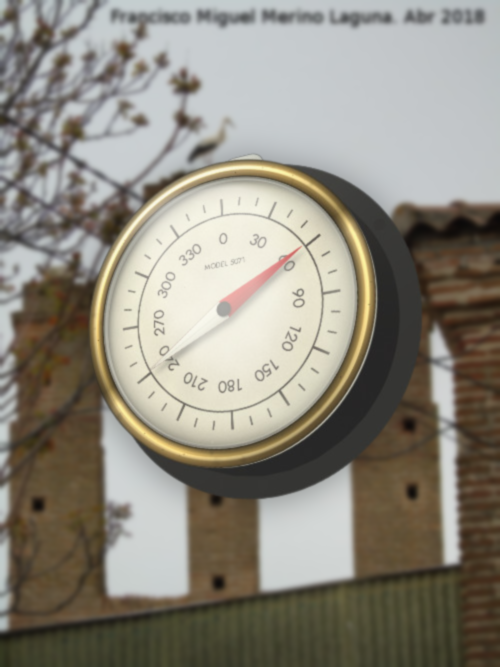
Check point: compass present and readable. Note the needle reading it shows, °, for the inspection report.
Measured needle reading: 60 °
